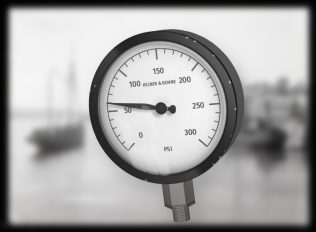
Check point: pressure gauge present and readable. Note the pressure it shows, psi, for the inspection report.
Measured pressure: 60 psi
